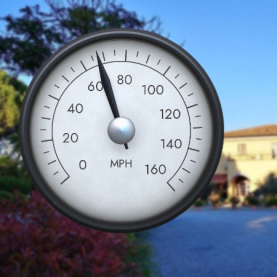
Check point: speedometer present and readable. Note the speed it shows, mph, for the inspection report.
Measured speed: 67.5 mph
